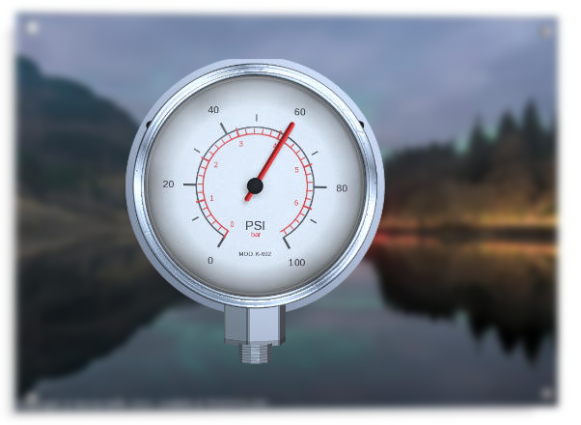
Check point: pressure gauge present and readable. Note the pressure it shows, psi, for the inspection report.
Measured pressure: 60 psi
